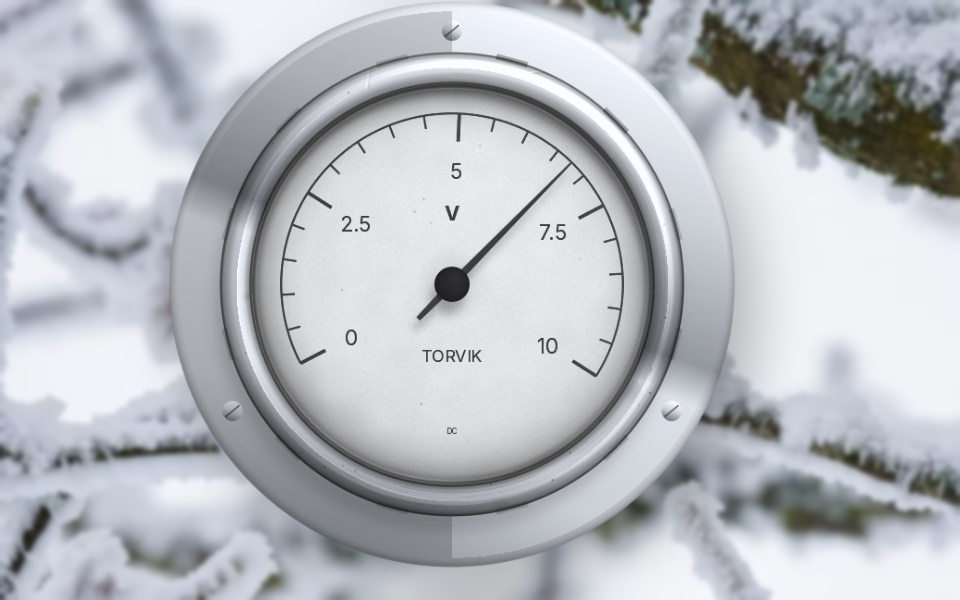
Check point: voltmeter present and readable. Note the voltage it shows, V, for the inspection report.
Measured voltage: 6.75 V
